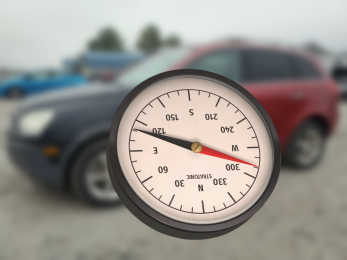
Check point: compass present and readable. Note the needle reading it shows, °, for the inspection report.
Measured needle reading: 290 °
